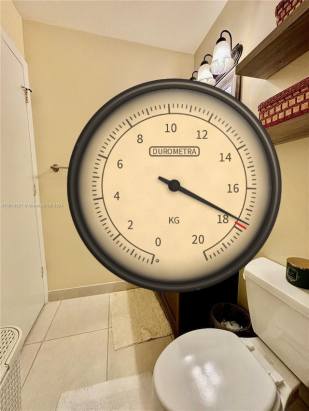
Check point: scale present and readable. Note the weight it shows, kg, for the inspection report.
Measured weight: 17.6 kg
